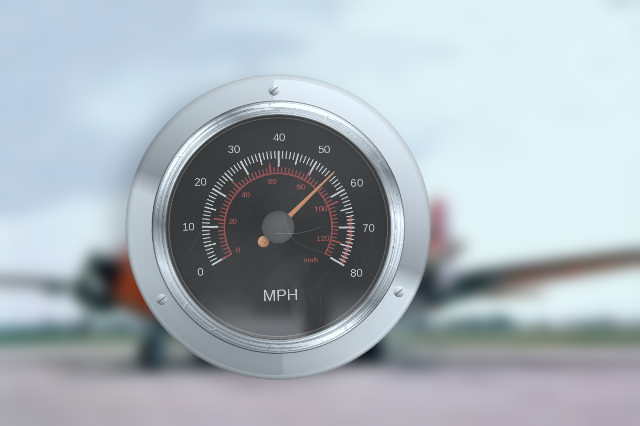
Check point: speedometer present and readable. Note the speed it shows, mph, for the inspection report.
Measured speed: 55 mph
